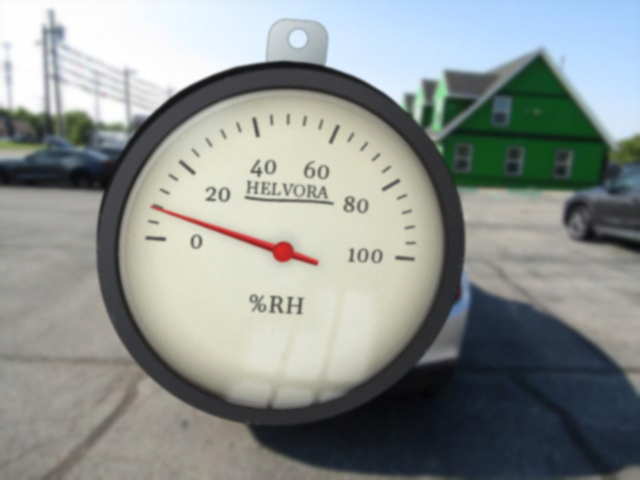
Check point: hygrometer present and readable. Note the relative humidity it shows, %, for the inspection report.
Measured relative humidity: 8 %
